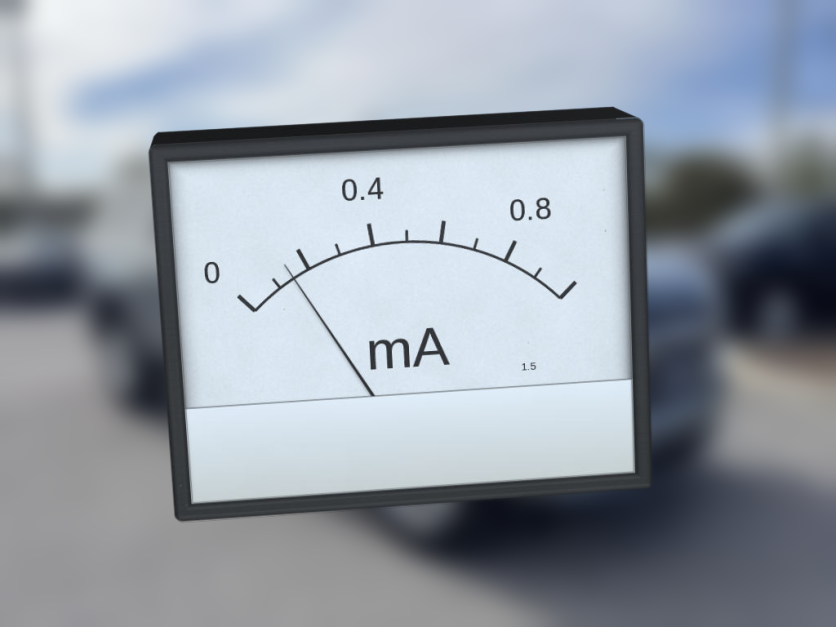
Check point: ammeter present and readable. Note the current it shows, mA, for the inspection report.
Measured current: 0.15 mA
